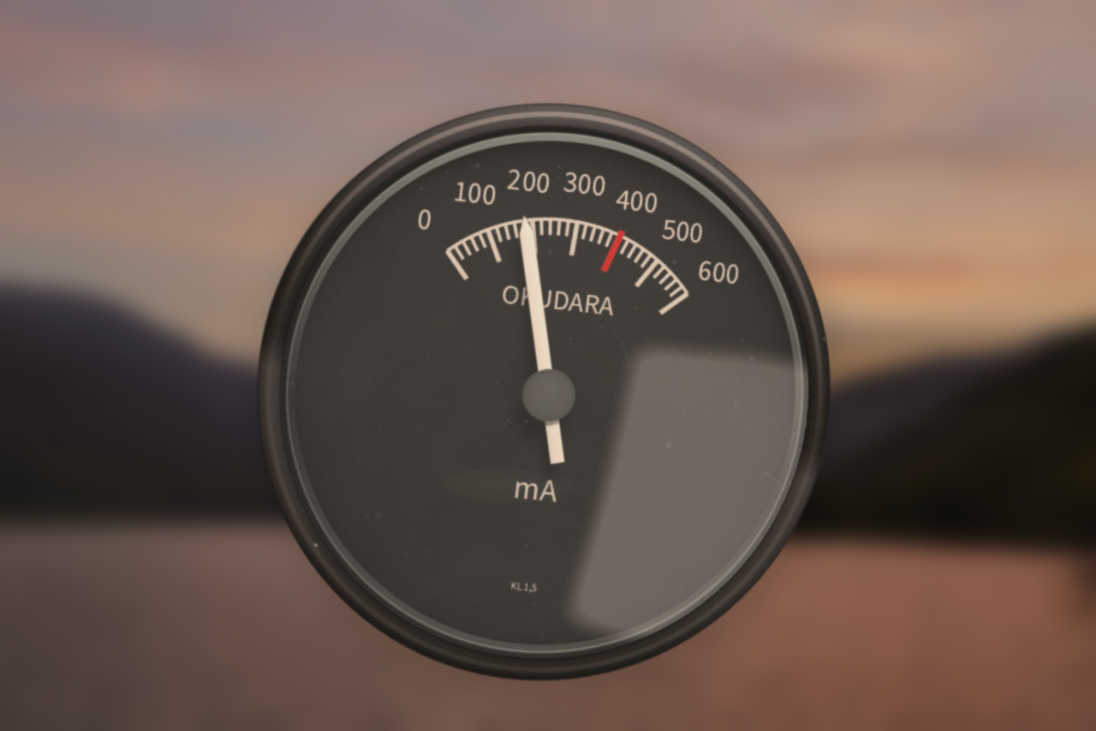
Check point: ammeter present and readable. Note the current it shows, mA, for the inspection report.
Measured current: 180 mA
